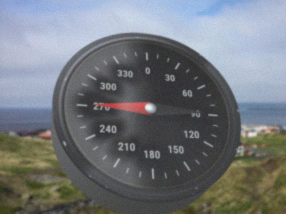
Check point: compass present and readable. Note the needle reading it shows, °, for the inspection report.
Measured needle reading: 270 °
